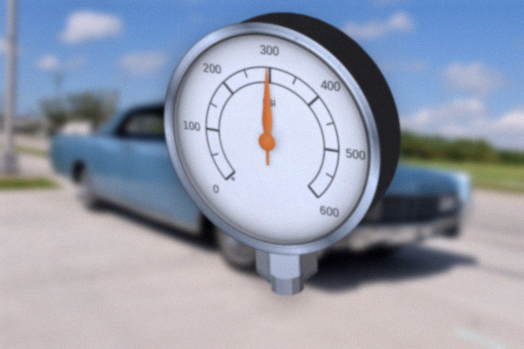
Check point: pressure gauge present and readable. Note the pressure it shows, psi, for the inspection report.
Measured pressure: 300 psi
